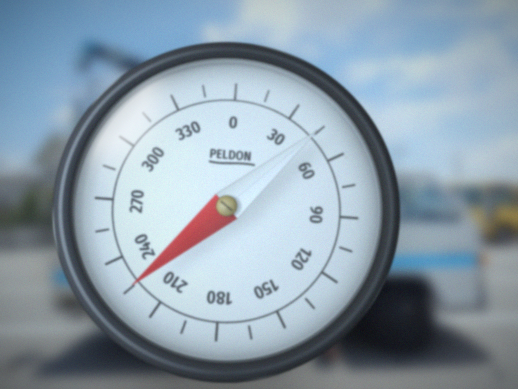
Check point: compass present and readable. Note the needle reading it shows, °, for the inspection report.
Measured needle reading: 225 °
